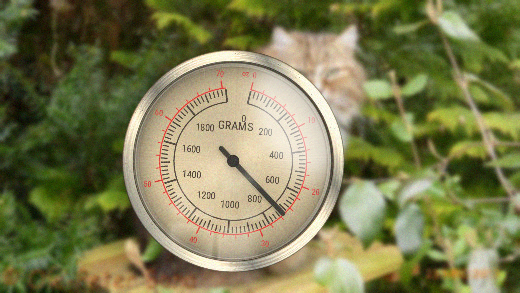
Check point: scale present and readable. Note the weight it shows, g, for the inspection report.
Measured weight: 720 g
